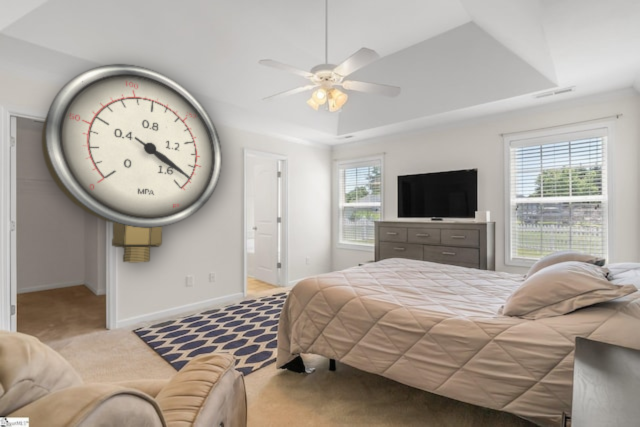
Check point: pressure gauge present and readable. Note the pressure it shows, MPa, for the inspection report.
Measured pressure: 1.5 MPa
